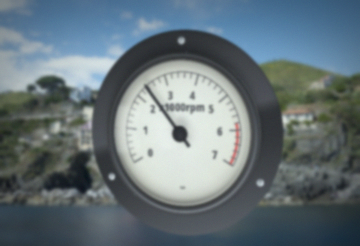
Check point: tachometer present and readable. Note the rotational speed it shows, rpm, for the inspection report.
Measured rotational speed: 2400 rpm
